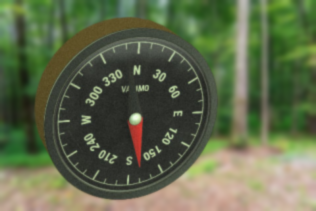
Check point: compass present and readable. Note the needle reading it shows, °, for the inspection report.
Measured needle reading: 170 °
